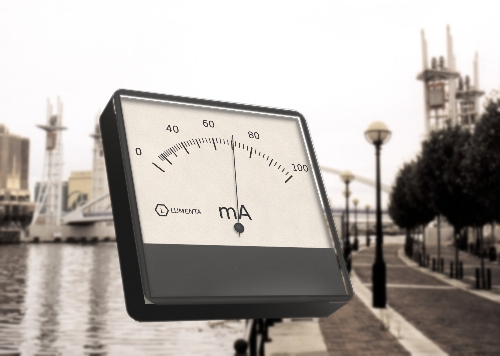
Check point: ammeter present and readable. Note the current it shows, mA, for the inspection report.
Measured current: 70 mA
